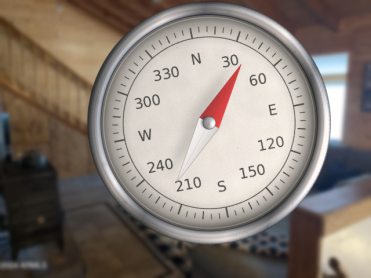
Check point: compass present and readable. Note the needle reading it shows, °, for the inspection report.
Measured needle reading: 40 °
